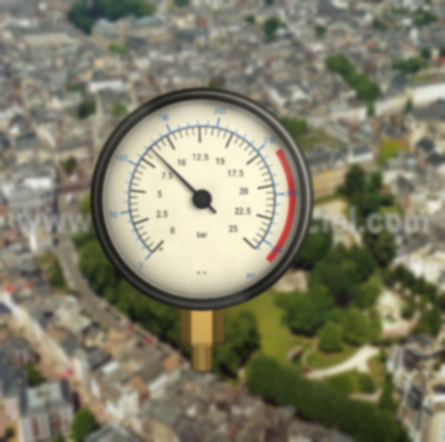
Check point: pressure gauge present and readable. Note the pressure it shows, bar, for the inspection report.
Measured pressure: 8.5 bar
